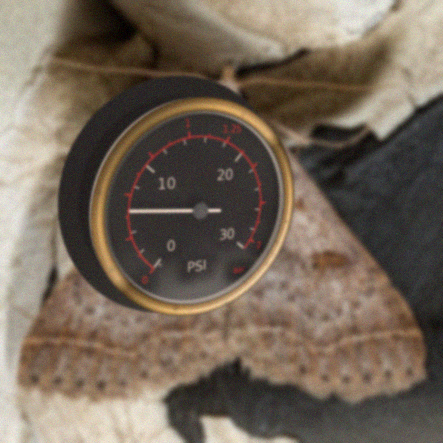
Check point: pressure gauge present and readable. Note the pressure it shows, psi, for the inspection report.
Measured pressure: 6 psi
